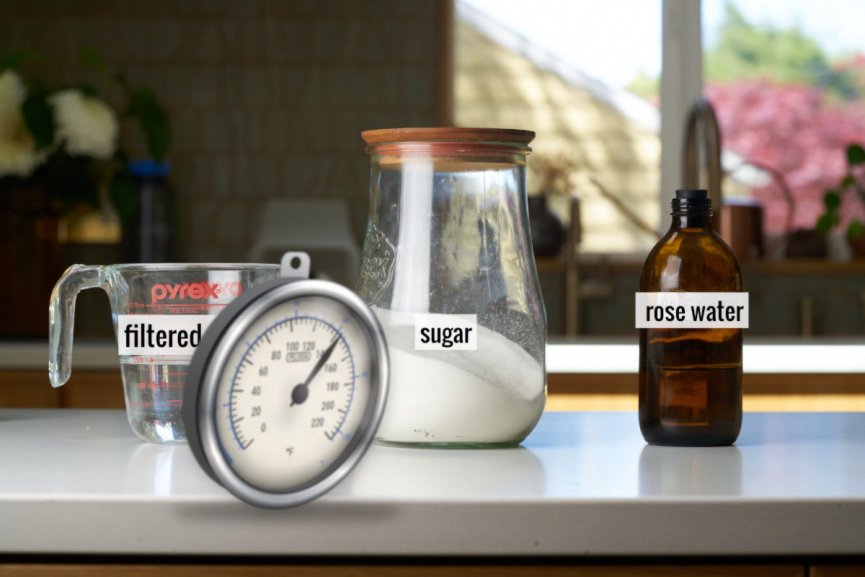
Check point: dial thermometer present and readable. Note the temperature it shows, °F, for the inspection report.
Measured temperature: 140 °F
